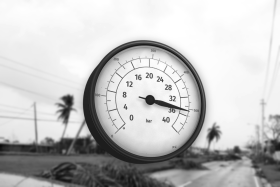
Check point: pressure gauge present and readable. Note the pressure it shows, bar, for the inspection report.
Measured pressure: 35 bar
